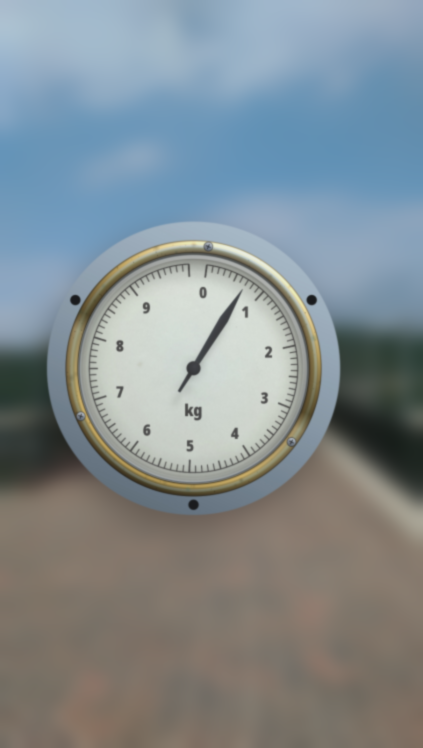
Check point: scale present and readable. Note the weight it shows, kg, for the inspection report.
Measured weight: 0.7 kg
